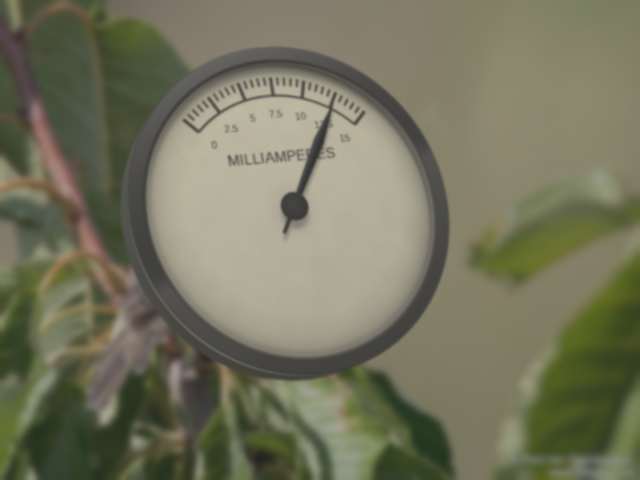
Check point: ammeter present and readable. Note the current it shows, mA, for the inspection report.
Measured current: 12.5 mA
